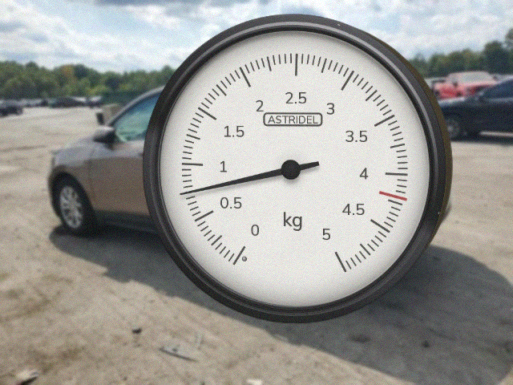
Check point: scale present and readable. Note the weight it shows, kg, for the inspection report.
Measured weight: 0.75 kg
